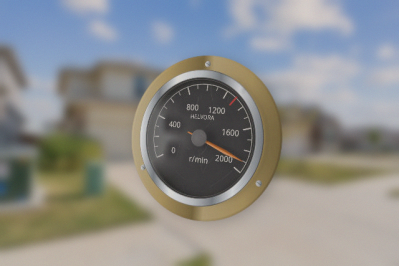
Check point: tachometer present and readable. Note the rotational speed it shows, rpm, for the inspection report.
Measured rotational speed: 1900 rpm
